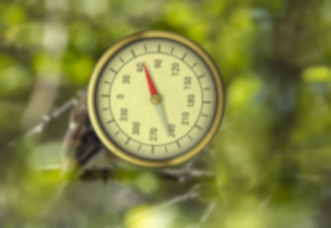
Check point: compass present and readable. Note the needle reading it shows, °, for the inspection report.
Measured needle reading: 67.5 °
